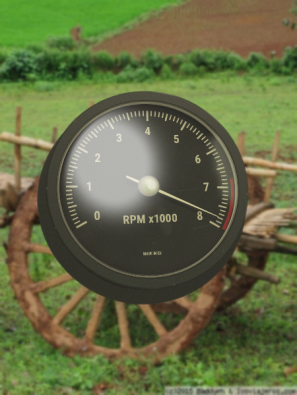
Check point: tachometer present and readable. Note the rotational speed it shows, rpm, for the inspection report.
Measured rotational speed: 7800 rpm
